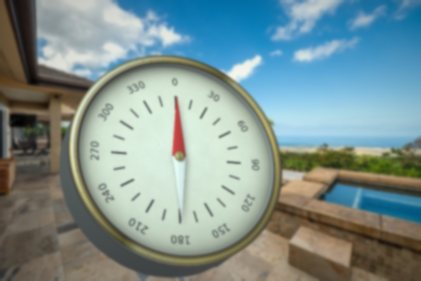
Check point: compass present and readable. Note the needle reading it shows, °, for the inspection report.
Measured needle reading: 0 °
